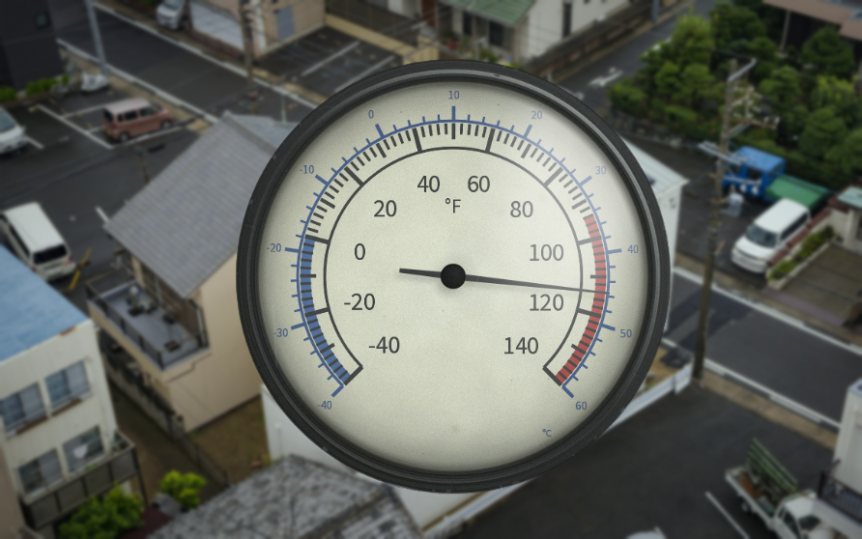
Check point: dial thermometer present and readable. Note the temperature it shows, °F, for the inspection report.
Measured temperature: 114 °F
